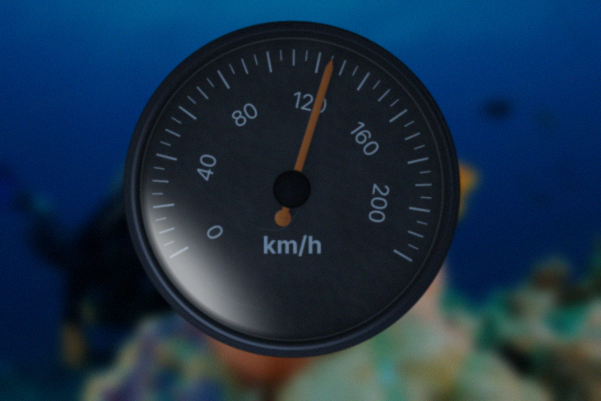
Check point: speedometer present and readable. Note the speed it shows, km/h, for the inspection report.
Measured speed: 125 km/h
